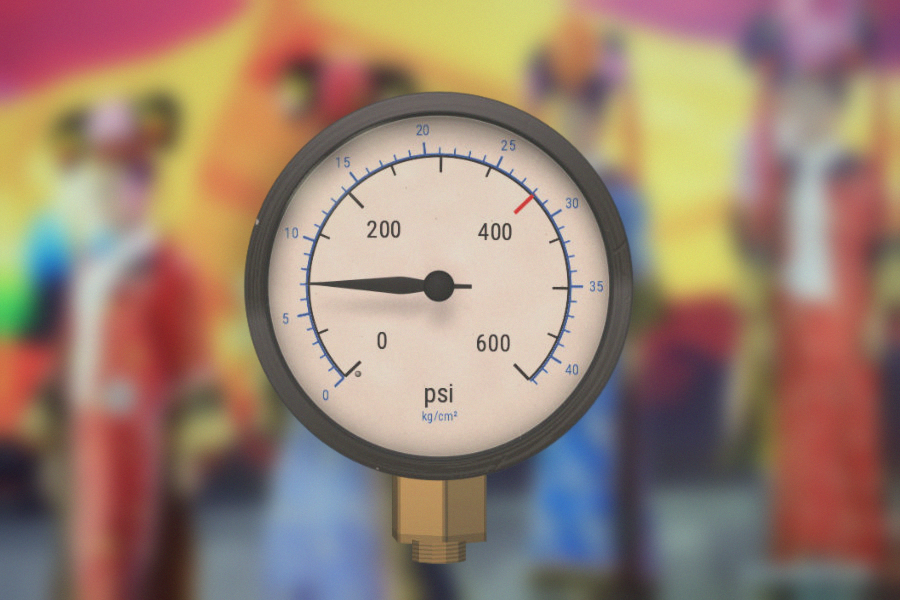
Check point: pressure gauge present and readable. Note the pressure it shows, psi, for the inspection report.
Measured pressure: 100 psi
